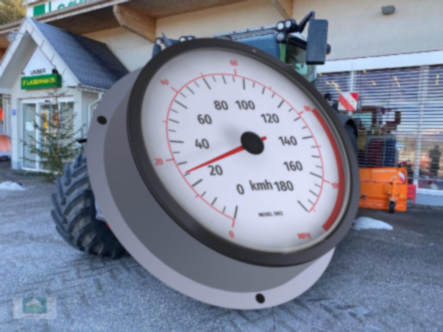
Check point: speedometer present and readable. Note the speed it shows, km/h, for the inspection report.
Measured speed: 25 km/h
